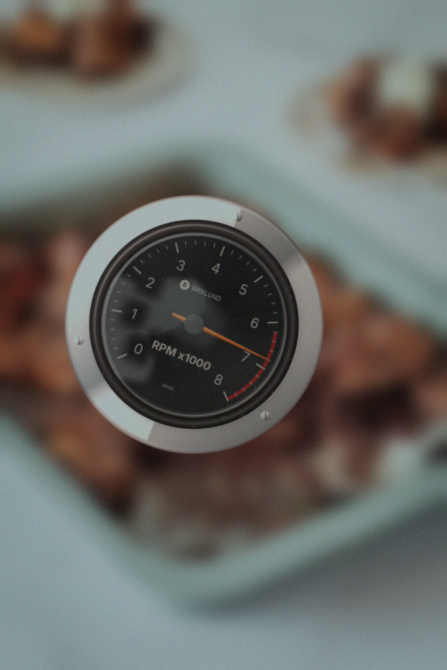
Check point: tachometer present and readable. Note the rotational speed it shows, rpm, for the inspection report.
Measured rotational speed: 6800 rpm
